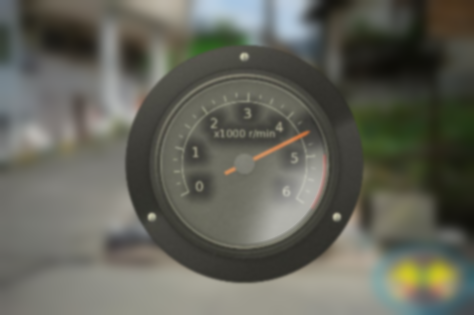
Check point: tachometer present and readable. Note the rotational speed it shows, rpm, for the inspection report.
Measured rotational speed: 4500 rpm
